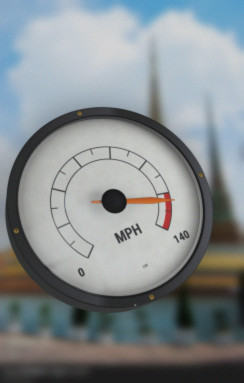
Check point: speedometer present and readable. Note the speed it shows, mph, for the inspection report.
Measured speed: 125 mph
